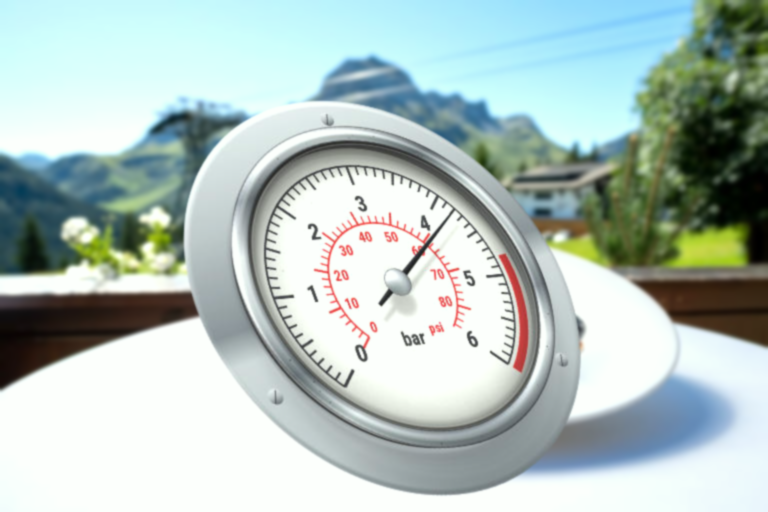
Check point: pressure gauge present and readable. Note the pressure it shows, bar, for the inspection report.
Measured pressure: 4.2 bar
